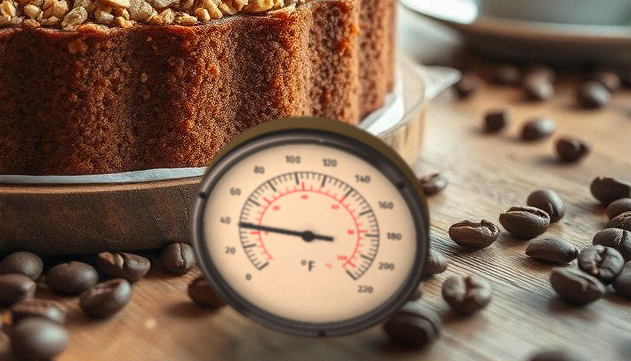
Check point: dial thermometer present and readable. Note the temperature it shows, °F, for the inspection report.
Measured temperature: 40 °F
